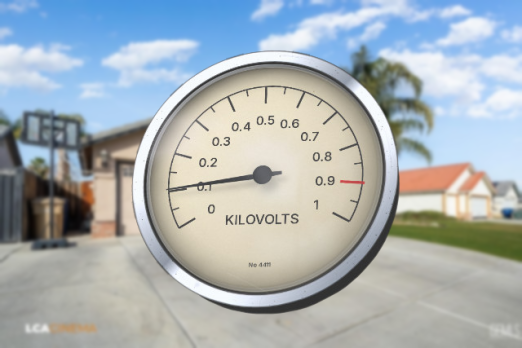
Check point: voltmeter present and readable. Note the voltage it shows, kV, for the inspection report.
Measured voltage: 0.1 kV
